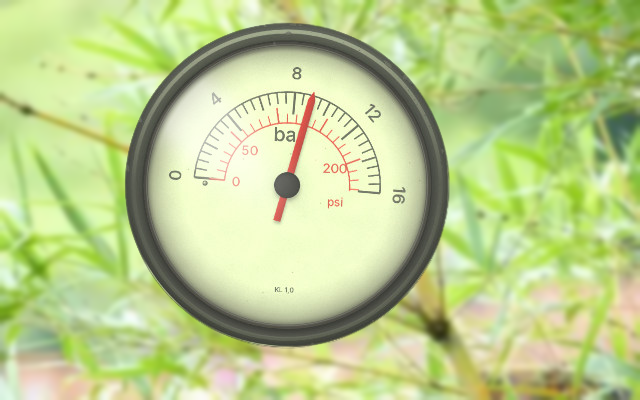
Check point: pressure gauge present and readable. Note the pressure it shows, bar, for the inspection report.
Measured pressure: 9 bar
